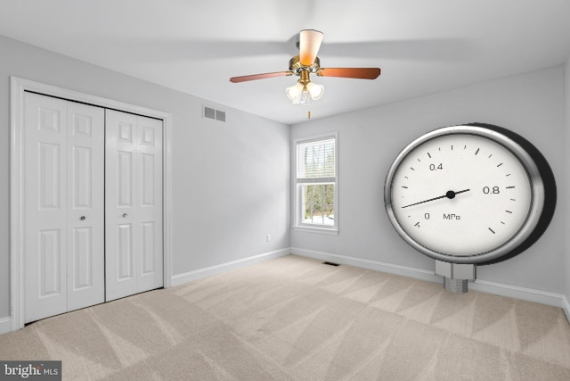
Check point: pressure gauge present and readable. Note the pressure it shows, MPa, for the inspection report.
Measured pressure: 0.1 MPa
